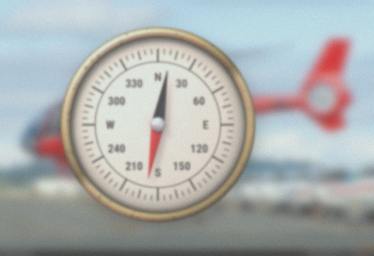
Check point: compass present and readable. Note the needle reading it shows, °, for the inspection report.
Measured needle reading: 190 °
